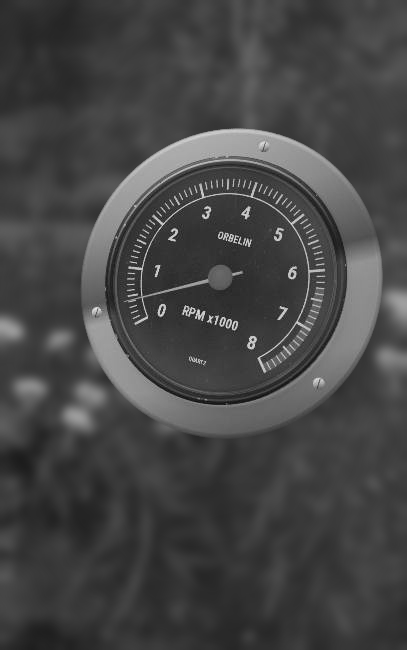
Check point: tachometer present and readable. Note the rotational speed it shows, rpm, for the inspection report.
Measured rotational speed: 400 rpm
